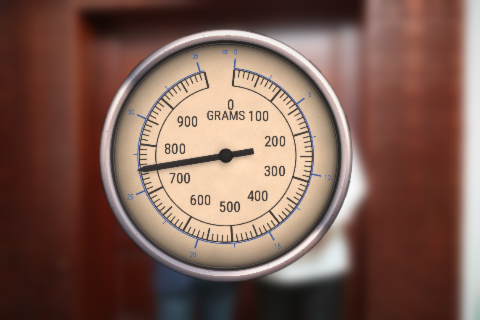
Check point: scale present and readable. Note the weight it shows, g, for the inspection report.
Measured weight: 750 g
